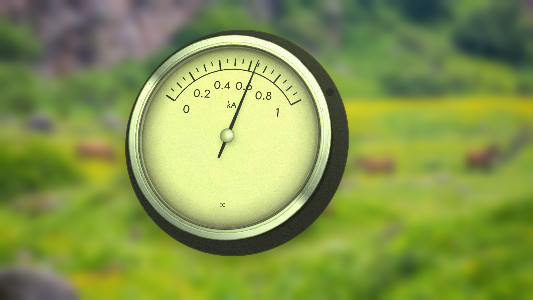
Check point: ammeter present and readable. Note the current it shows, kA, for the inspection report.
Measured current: 0.65 kA
